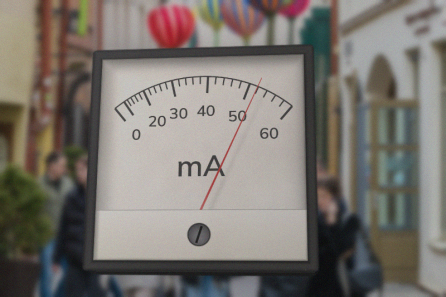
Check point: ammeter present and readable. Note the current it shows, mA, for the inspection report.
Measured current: 52 mA
